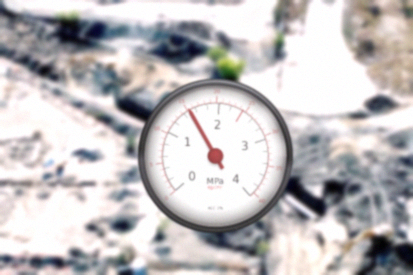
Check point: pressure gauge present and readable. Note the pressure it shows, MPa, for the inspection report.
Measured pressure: 1.5 MPa
